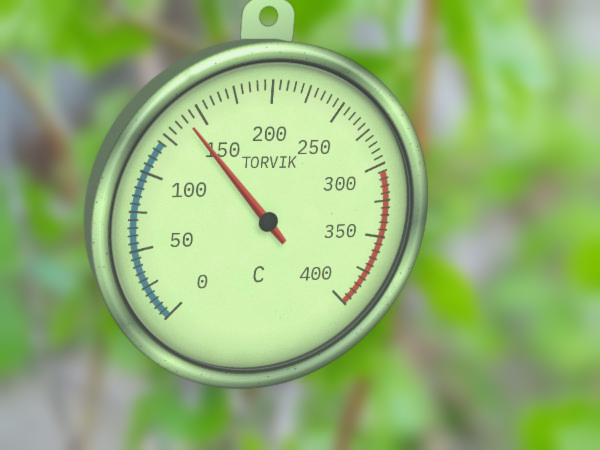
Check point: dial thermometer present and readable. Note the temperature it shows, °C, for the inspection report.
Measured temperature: 140 °C
